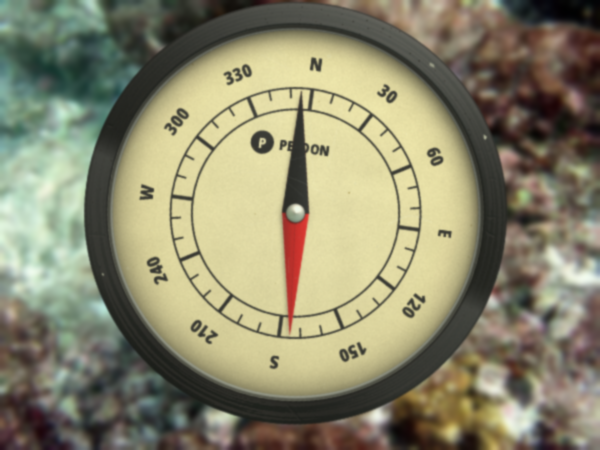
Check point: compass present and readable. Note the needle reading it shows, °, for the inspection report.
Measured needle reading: 175 °
